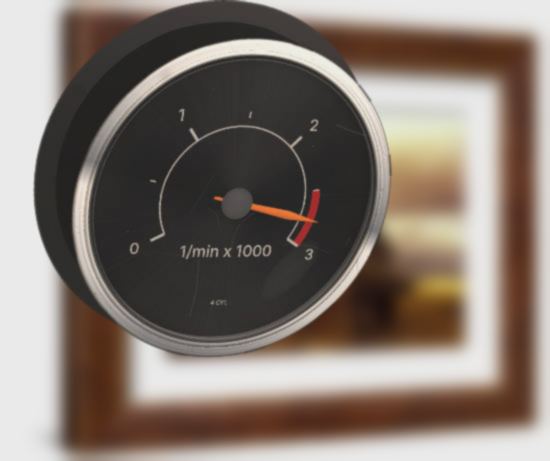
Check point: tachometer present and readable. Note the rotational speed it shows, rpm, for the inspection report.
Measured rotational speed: 2750 rpm
